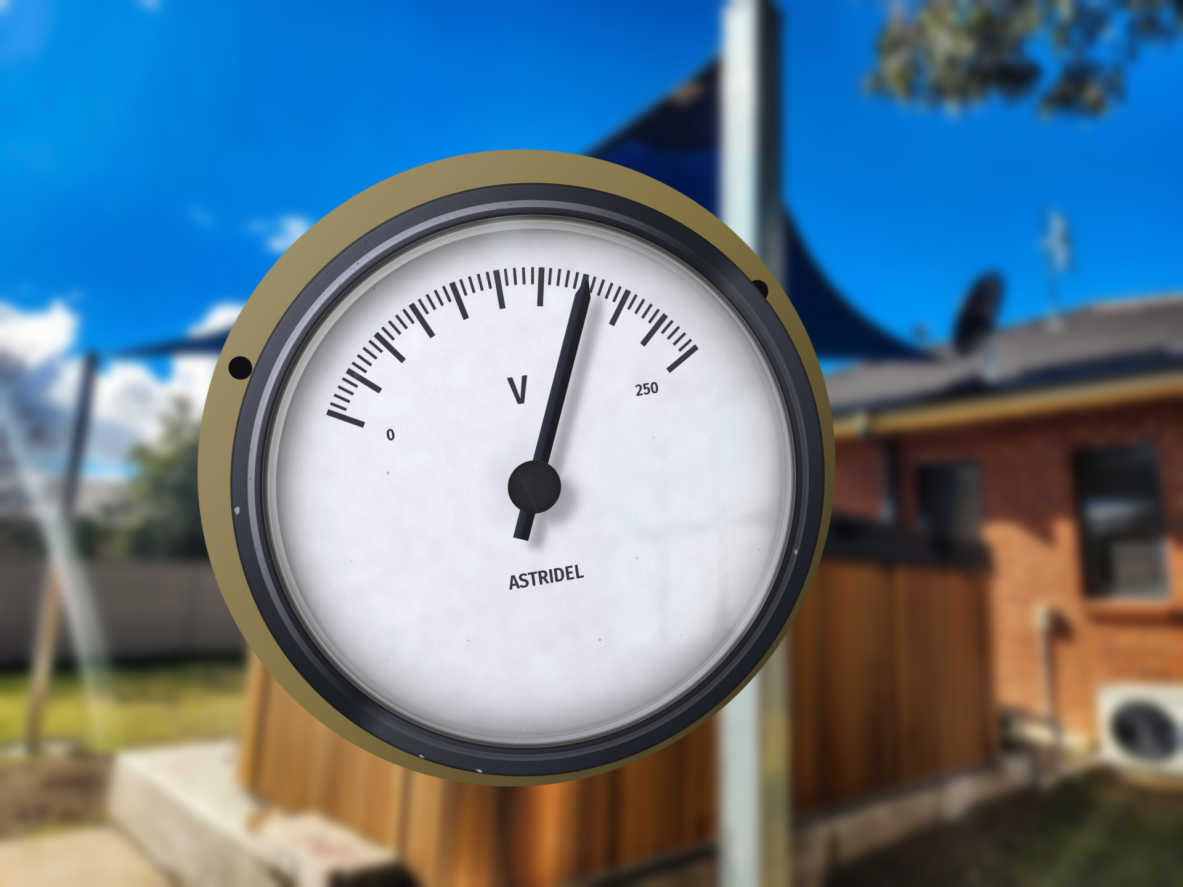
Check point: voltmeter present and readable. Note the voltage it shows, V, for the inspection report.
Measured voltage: 175 V
